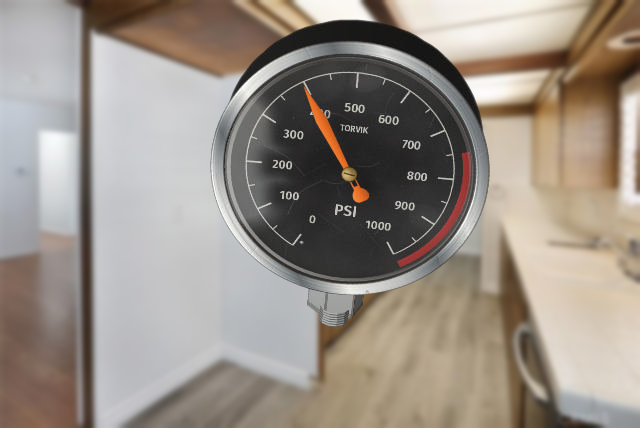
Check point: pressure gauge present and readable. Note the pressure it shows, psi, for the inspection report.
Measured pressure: 400 psi
